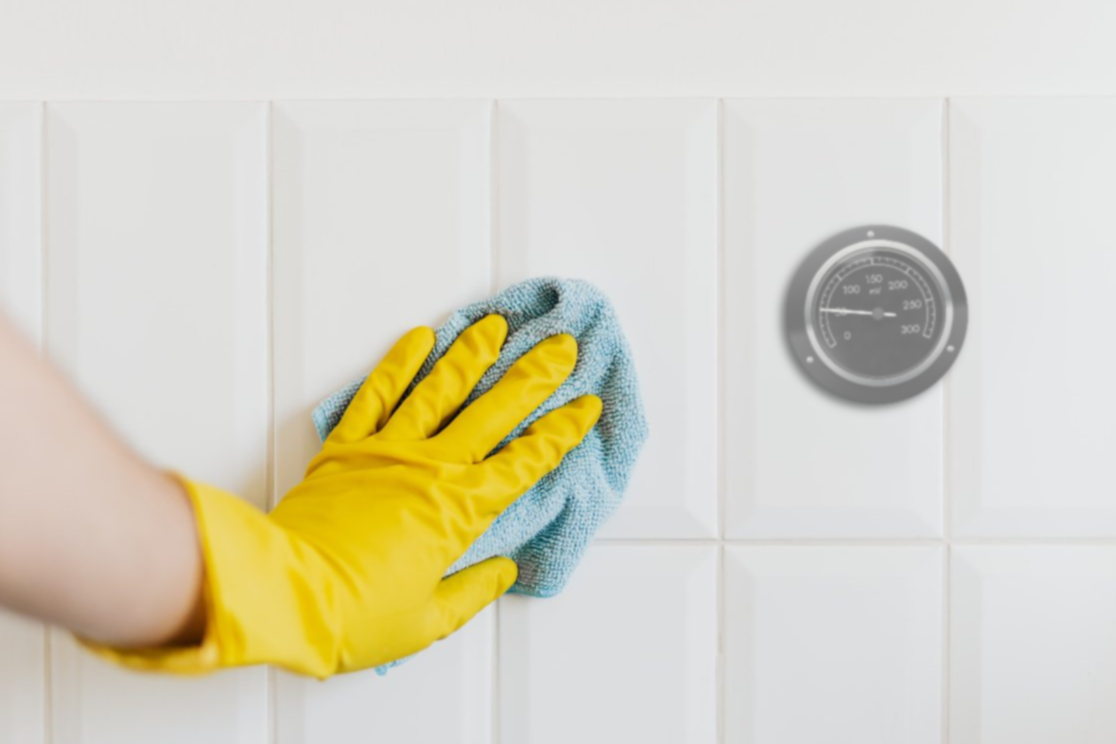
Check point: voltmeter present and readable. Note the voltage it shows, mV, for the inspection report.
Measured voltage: 50 mV
